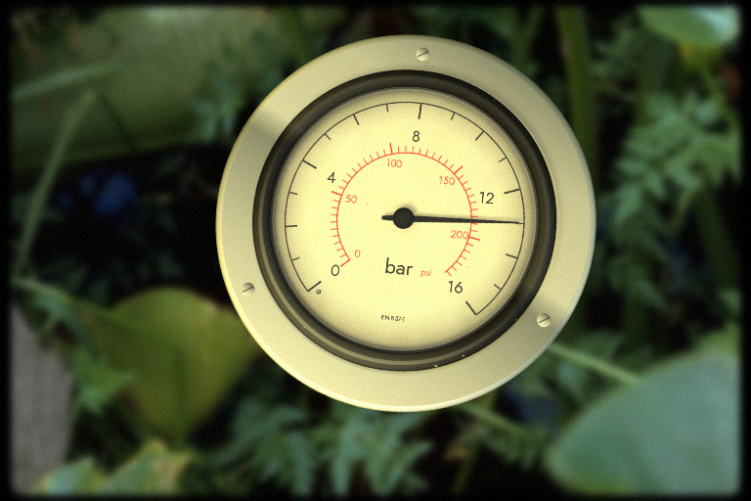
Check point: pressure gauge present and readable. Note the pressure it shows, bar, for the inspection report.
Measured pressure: 13 bar
